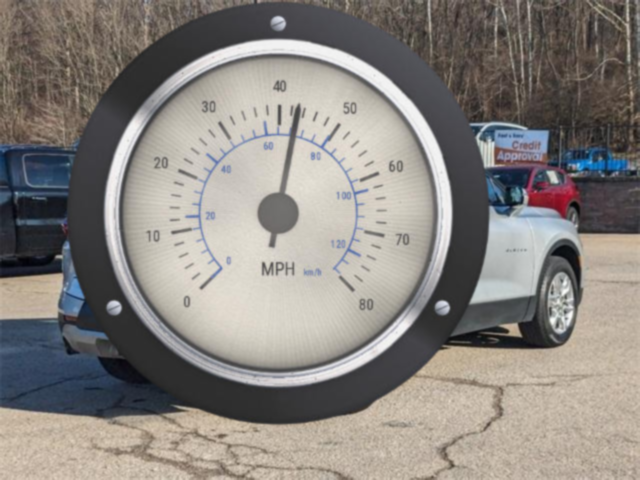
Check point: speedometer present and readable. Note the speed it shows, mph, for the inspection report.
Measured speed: 43 mph
